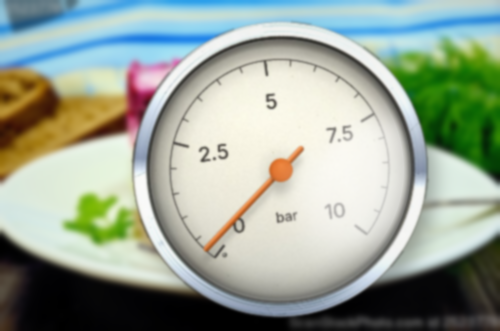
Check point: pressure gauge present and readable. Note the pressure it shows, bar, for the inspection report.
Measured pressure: 0.25 bar
